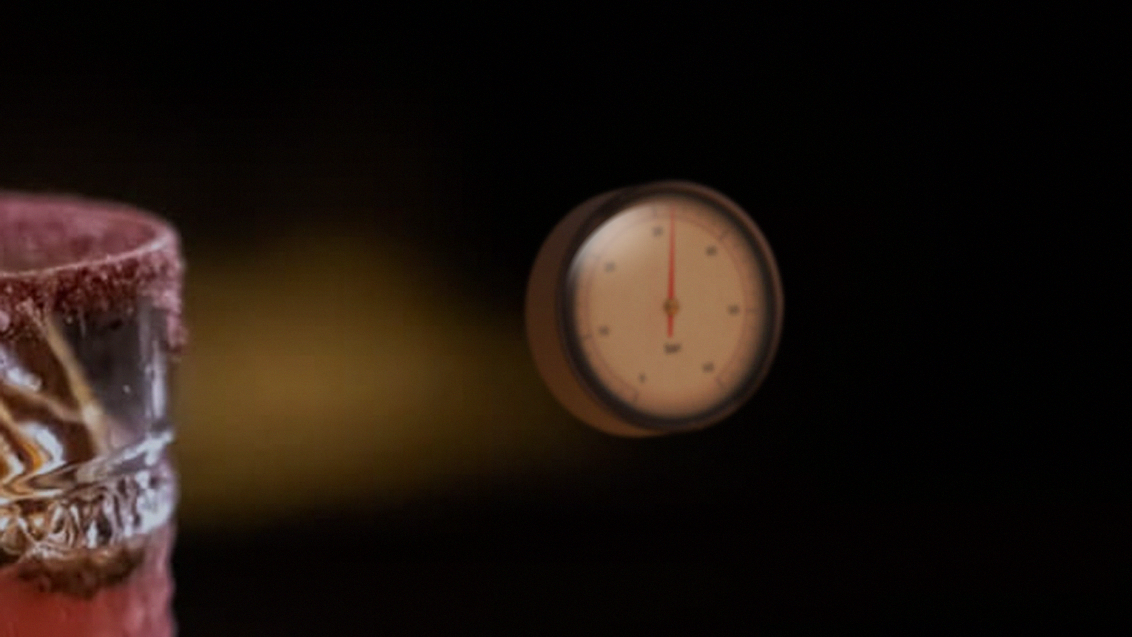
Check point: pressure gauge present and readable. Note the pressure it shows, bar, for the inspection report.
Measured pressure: 32 bar
